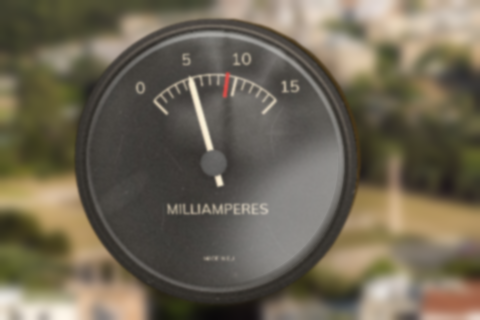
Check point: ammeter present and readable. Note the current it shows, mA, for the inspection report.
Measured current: 5 mA
